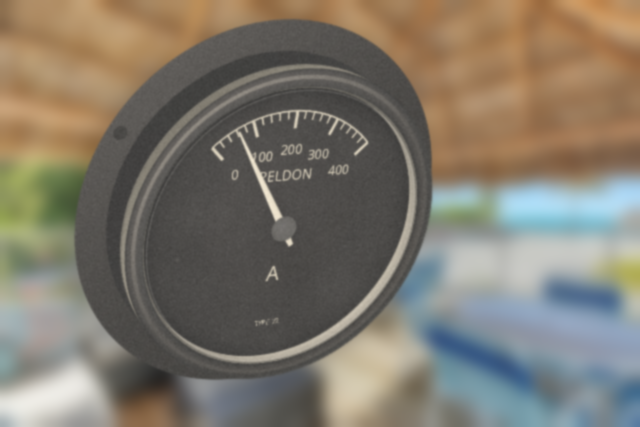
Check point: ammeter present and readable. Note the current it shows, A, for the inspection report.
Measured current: 60 A
